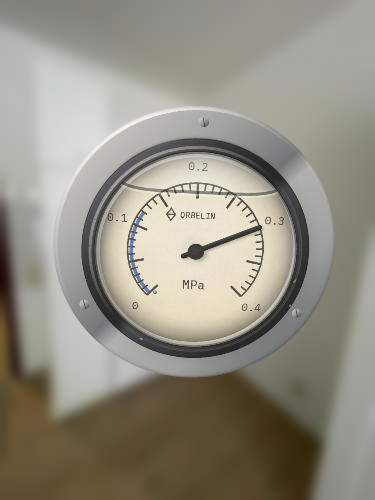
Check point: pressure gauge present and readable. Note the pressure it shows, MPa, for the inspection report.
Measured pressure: 0.3 MPa
